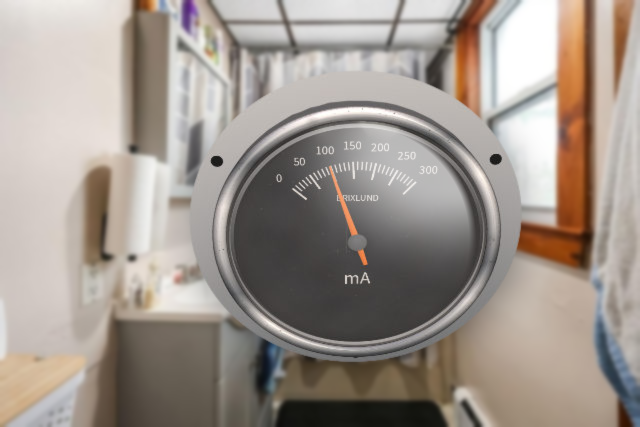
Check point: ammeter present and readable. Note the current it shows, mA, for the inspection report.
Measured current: 100 mA
